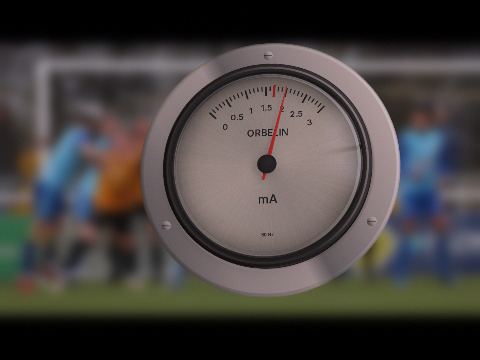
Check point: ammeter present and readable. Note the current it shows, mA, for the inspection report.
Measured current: 2 mA
